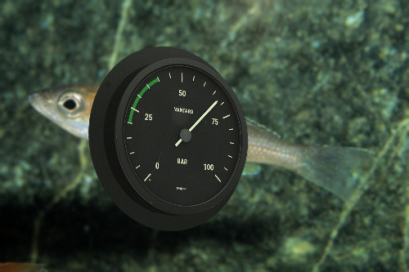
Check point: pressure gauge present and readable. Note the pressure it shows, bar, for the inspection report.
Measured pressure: 67.5 bar
